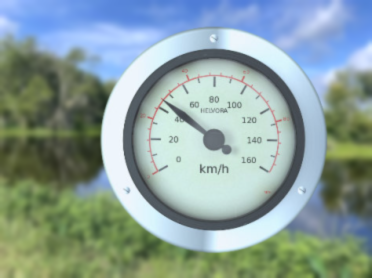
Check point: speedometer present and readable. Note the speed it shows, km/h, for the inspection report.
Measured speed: 45 km/h
